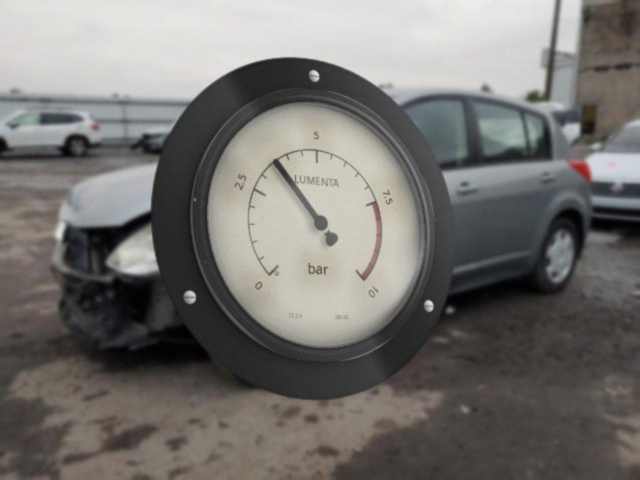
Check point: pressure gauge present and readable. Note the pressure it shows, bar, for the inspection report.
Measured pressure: 3.5 bar
